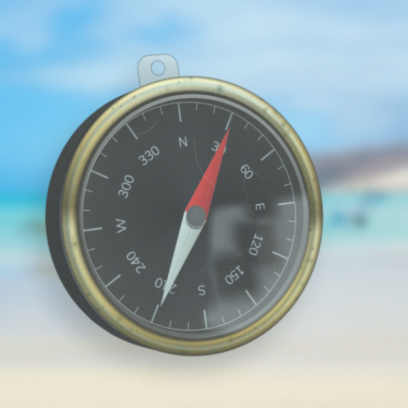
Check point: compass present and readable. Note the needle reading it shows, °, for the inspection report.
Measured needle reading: 30 °
